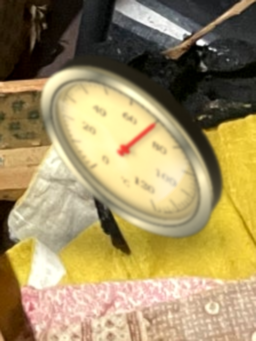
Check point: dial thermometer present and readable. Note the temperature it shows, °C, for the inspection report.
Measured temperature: 70 °C
